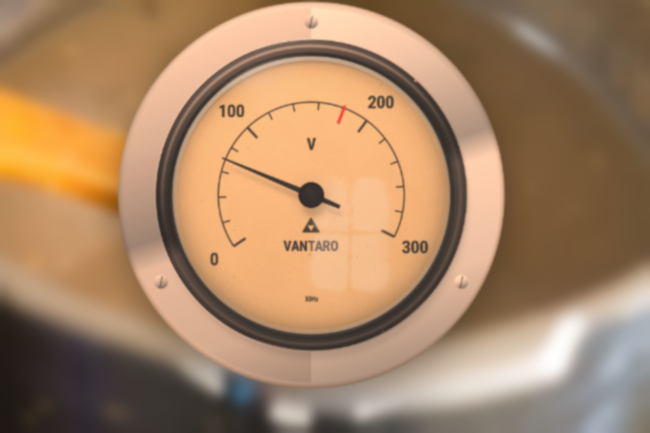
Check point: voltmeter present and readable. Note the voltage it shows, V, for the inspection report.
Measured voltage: 70 V
